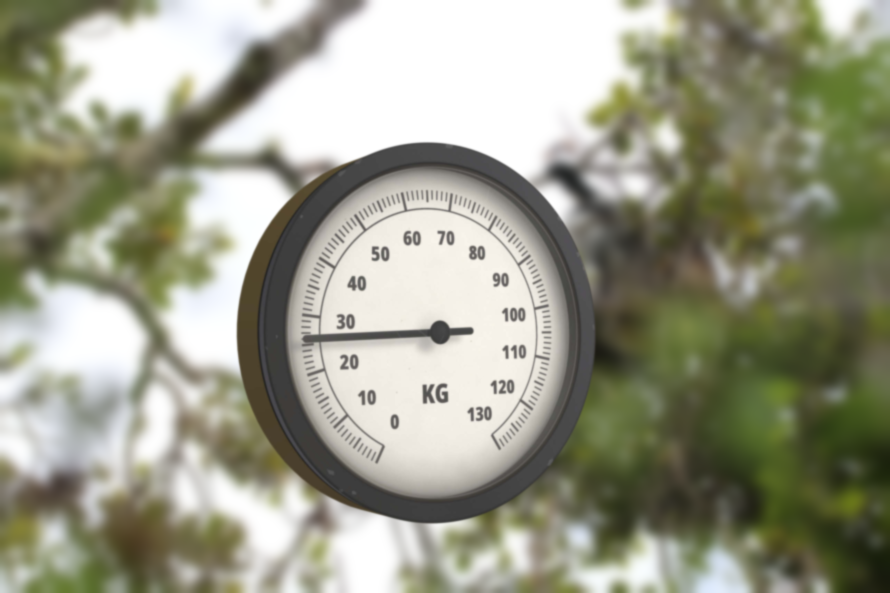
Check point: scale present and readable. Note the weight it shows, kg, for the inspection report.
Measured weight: 26 kg
